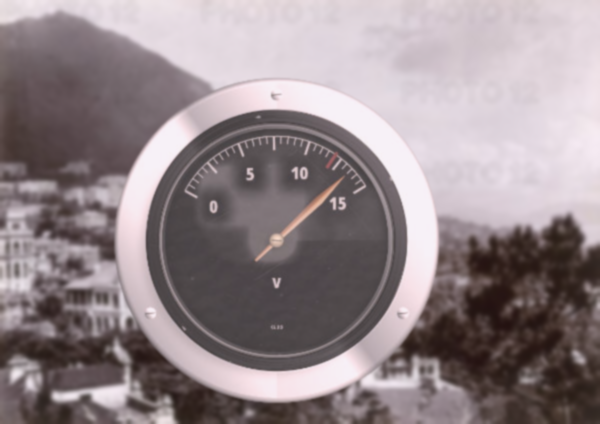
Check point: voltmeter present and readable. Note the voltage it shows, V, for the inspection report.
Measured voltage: 13.5 V
